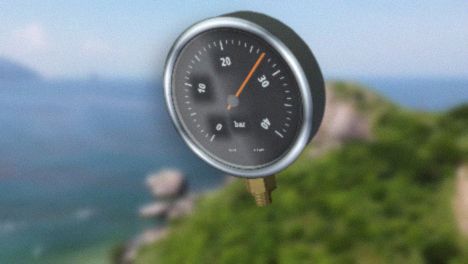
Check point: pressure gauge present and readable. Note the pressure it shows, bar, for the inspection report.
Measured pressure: 27 bar
